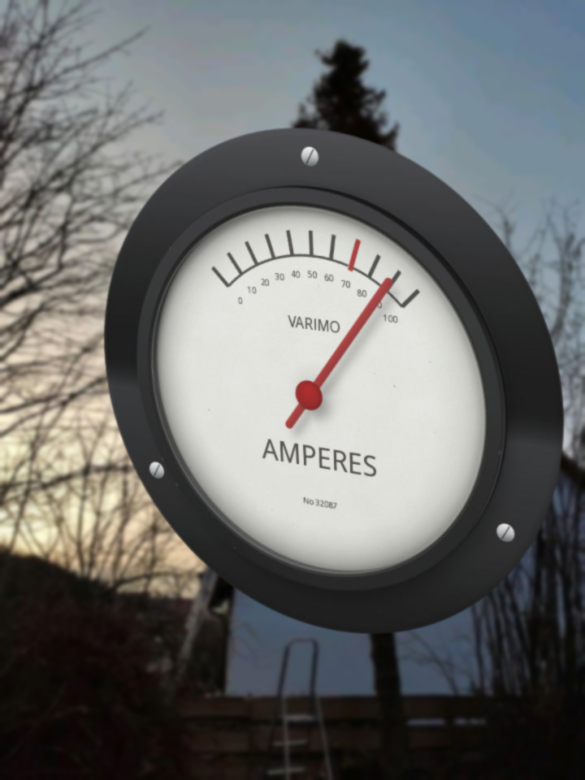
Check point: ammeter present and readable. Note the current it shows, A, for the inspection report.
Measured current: 90 A
